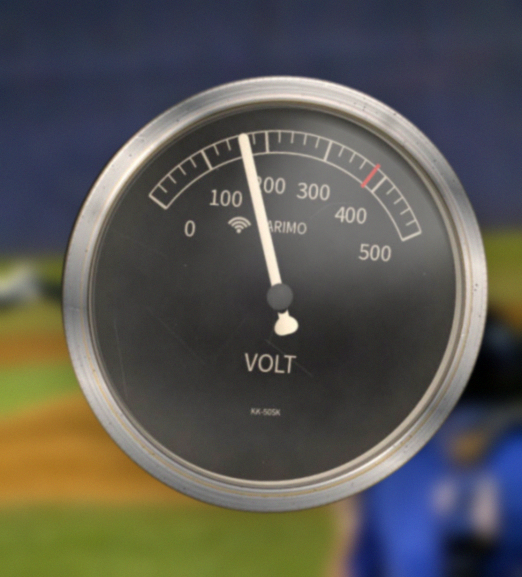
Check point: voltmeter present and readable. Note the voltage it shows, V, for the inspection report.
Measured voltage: 160 V
